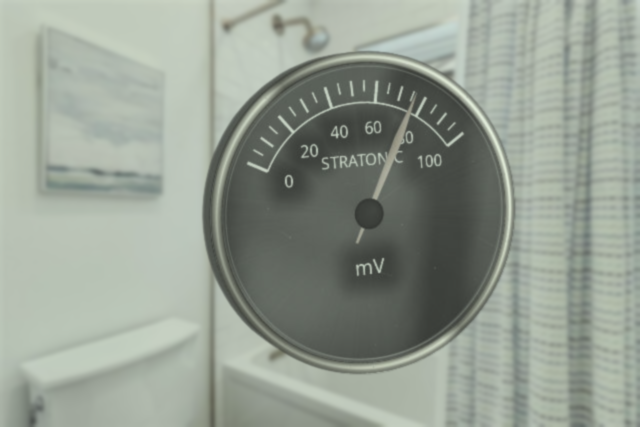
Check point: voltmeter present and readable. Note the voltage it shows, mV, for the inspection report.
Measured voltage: 75 mV
